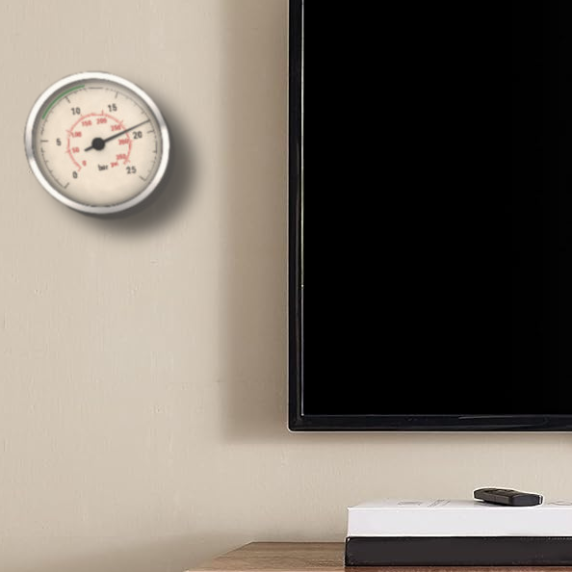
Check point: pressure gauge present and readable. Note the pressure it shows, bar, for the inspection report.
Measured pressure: 19 bar
